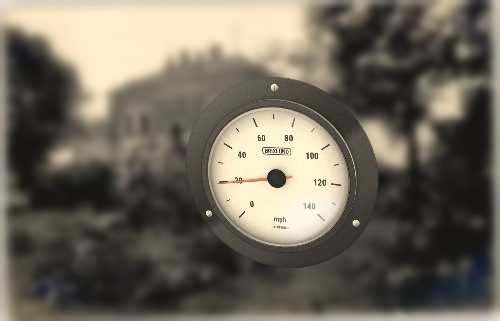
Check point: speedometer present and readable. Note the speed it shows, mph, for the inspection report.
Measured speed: 20 mph
